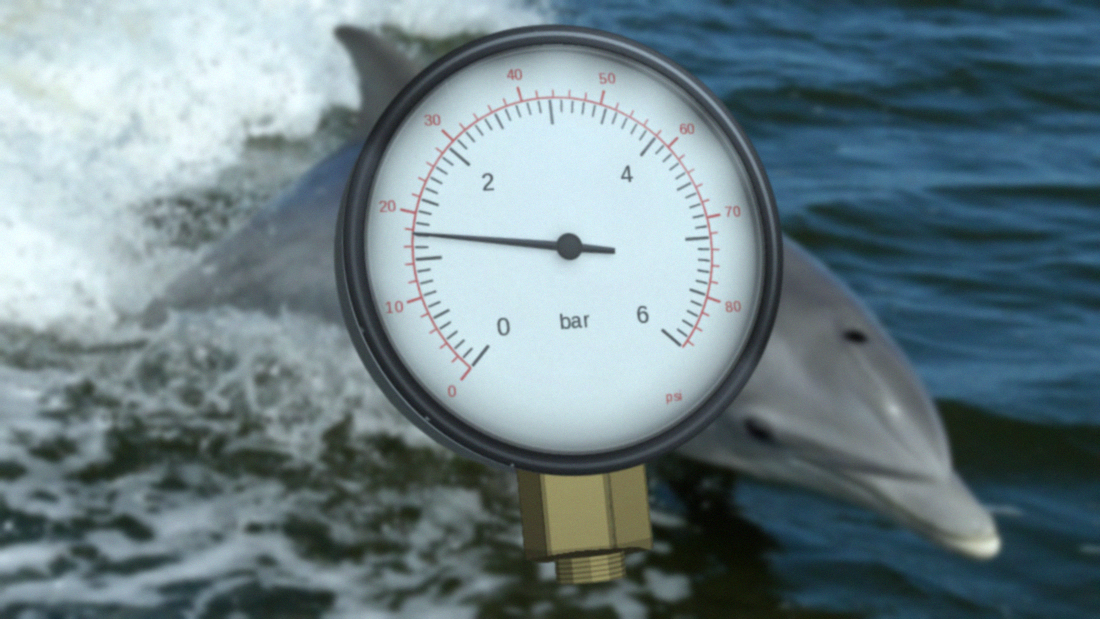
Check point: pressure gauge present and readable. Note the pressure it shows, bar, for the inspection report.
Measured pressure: 1.2 bar
